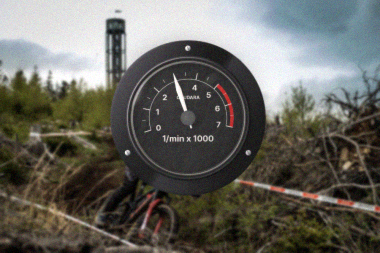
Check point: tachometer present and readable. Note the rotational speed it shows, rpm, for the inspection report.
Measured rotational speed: 3000 rpm
